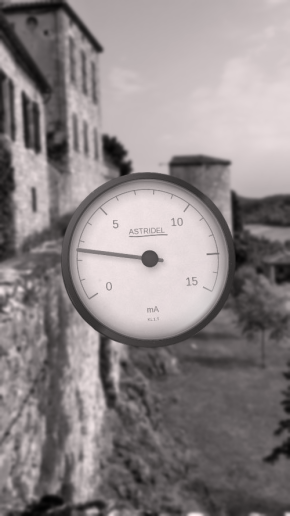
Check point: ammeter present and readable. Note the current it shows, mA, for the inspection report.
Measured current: 2.5 mA
